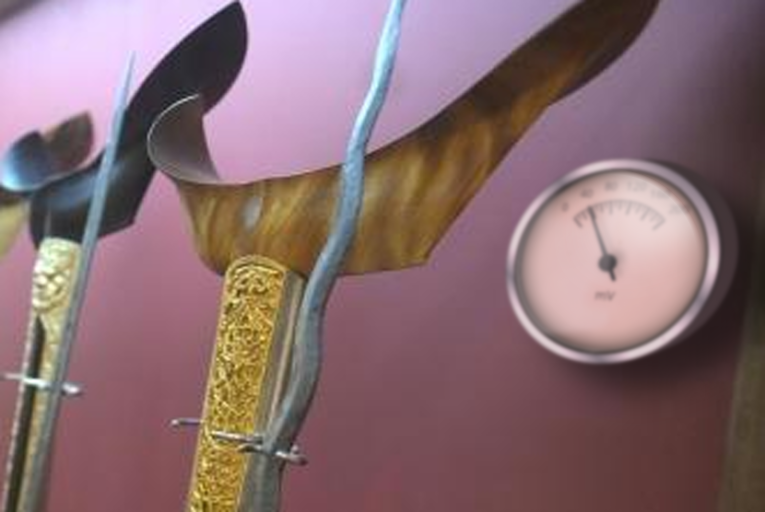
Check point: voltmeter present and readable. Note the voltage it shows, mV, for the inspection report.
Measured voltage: 40 mV
